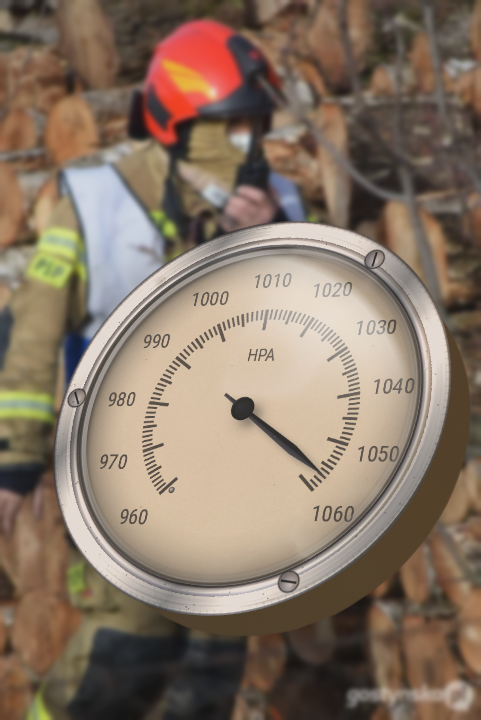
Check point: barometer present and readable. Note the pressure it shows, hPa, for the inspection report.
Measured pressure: 1057 hPa
